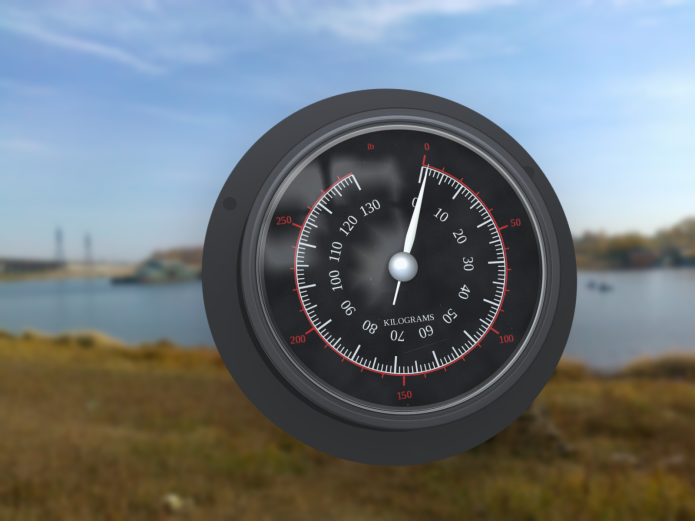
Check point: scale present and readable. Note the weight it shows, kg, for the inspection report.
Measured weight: 1 kg
